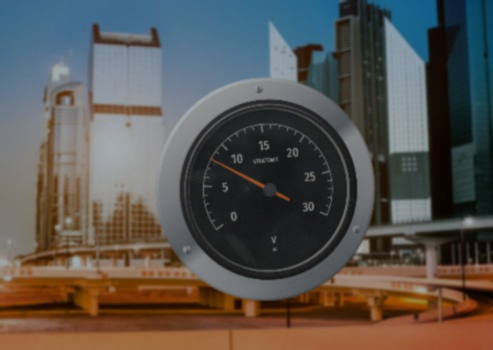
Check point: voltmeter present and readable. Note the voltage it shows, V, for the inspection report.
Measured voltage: 8 V
